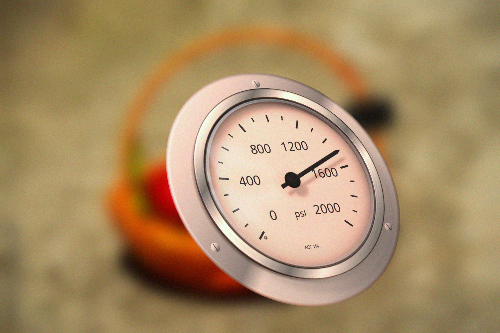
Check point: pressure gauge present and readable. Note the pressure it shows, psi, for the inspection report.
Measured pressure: 1500 psi
